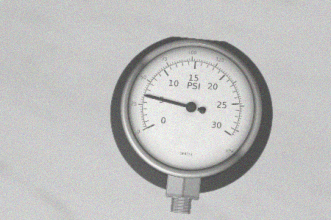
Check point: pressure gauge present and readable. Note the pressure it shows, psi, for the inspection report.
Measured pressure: 5 psi
